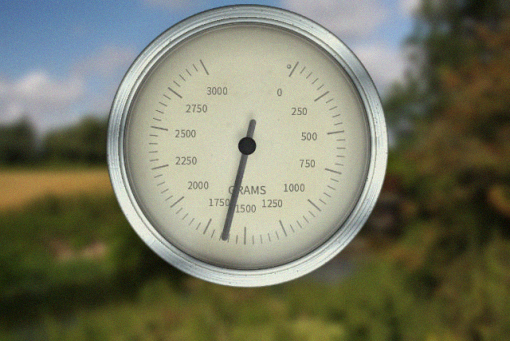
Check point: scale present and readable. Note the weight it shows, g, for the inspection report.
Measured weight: 1625 g
